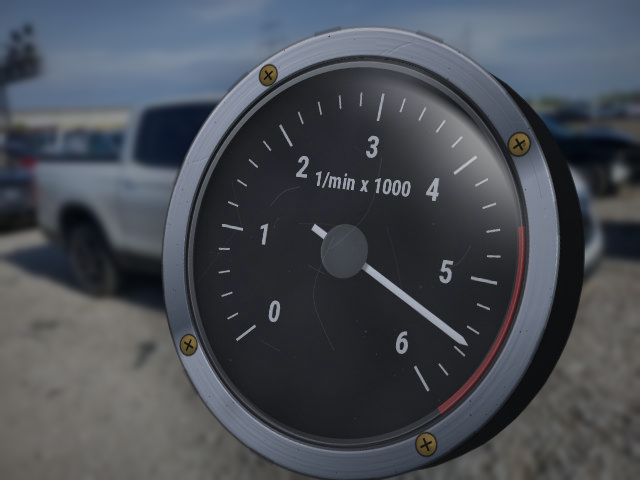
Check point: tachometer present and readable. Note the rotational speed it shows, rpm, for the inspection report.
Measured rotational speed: 5500 rpm
